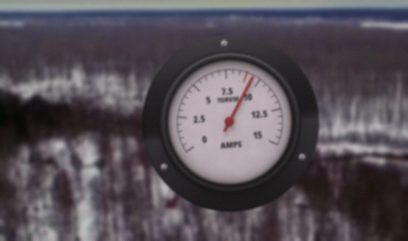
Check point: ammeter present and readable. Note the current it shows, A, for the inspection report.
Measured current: 9.5 A
